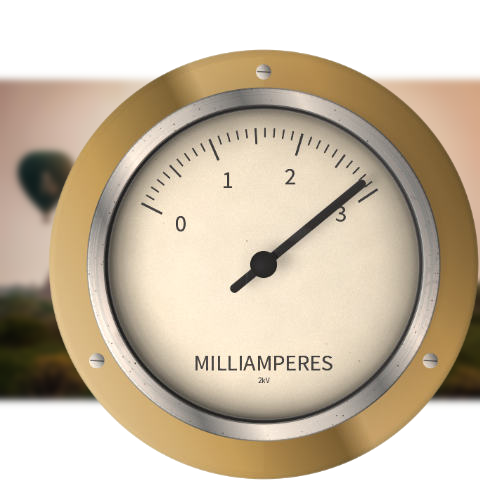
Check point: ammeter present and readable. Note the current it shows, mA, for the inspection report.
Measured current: 2.85 mA
